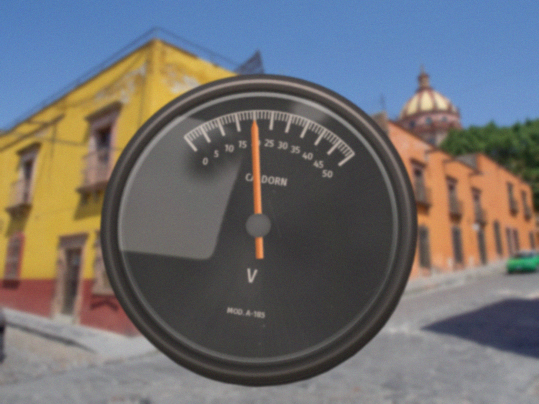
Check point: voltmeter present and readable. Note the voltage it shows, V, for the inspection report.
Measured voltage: 20 V
